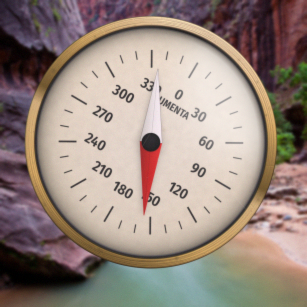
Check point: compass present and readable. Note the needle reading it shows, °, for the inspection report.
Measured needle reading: 155 °
